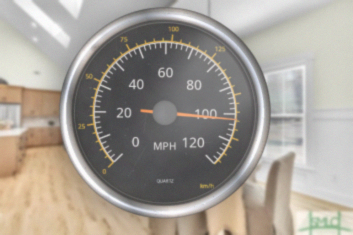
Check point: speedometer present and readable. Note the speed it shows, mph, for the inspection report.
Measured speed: 102 mph
